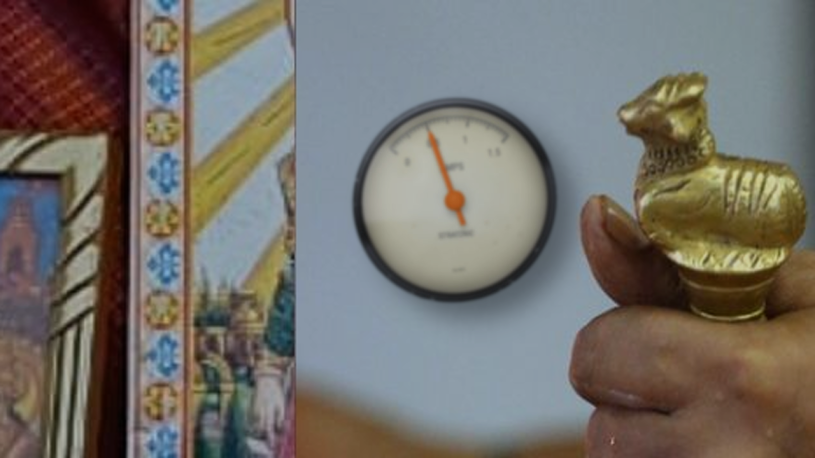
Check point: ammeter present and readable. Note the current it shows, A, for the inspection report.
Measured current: 0.5 A
